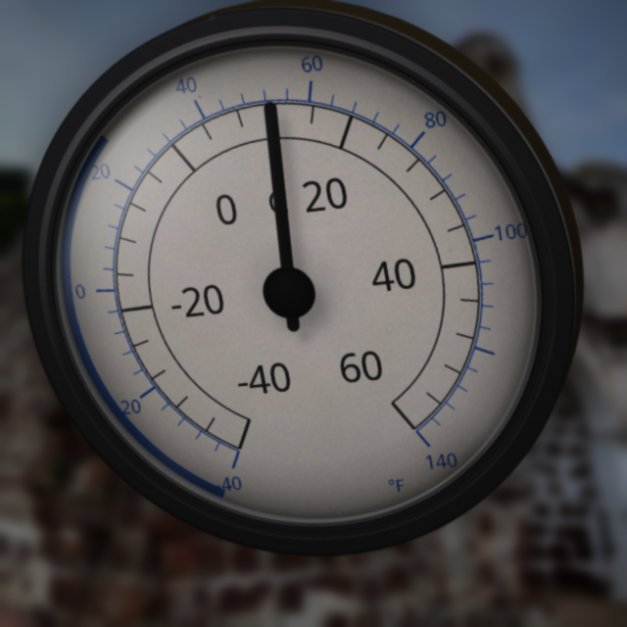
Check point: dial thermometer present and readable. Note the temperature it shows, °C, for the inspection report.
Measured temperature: 12 °C
